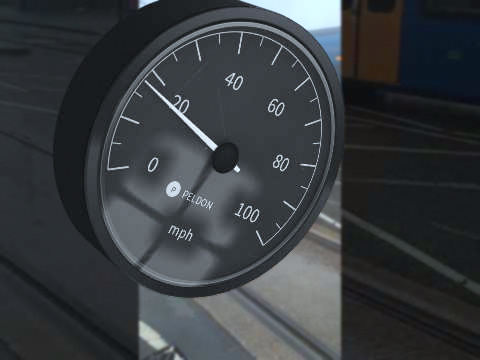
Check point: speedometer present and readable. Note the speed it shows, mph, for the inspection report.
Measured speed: 17.5 mph
